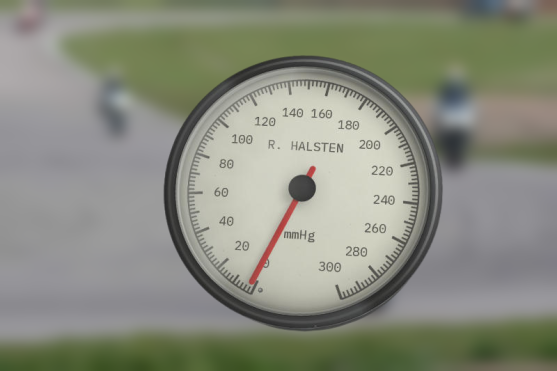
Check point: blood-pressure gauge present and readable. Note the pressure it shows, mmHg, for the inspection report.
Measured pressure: 2 mmHg
